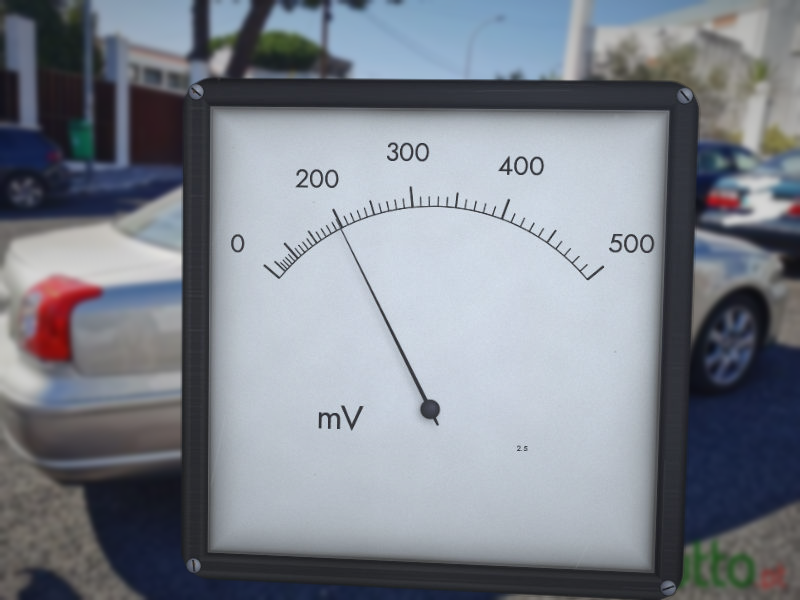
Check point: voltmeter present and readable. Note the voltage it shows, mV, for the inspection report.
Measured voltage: 200 mV
